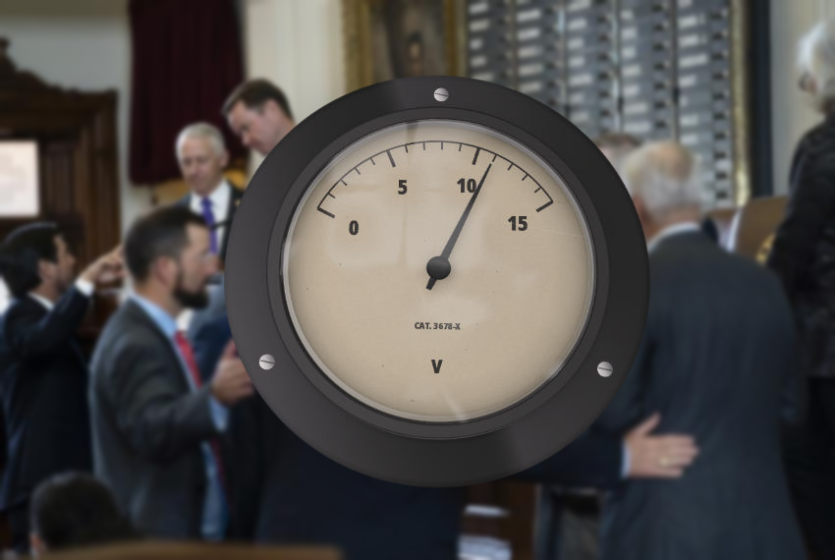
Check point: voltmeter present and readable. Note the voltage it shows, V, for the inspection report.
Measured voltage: 11 V
